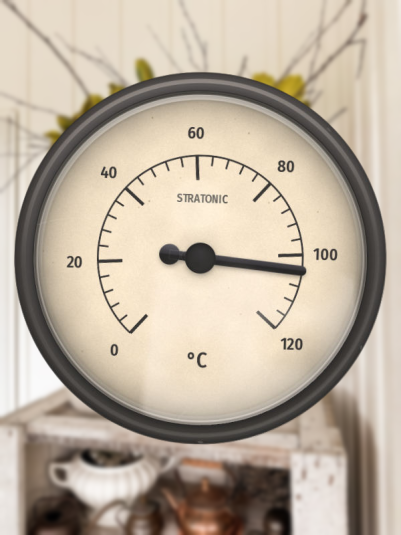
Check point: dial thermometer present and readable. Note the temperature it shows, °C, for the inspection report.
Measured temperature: 104 °C
